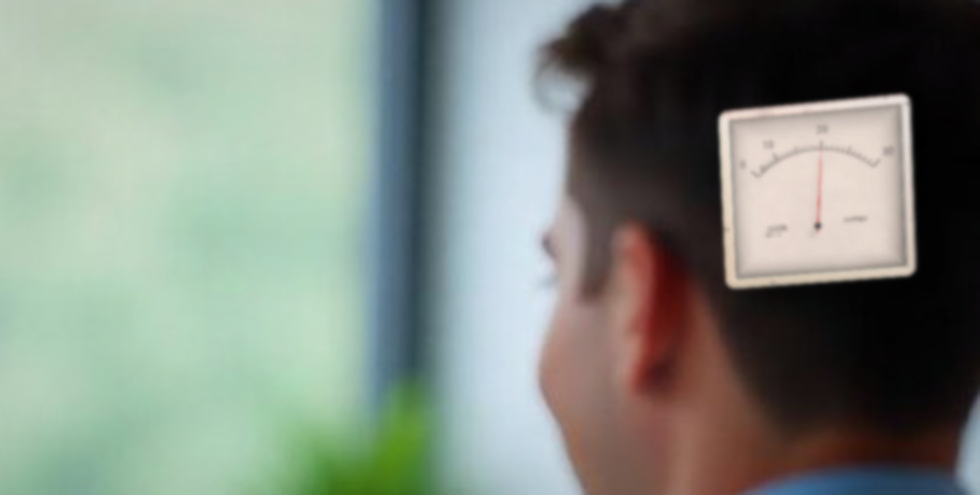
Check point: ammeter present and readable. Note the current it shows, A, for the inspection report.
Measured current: 20 A
